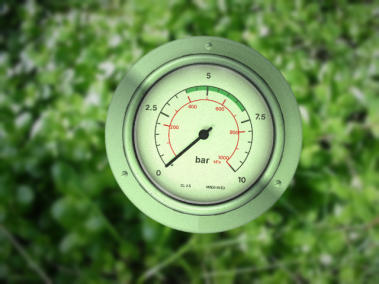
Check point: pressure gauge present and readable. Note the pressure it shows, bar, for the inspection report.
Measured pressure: 0 bar
